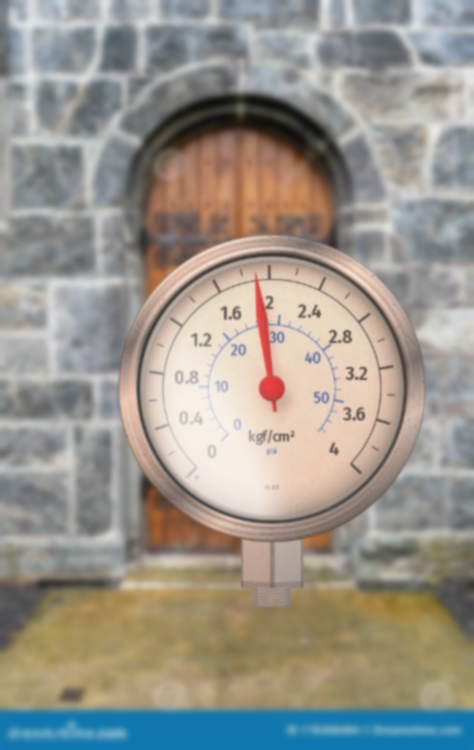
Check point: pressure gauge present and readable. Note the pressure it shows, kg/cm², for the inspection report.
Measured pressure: 1.9 kg/cm²
